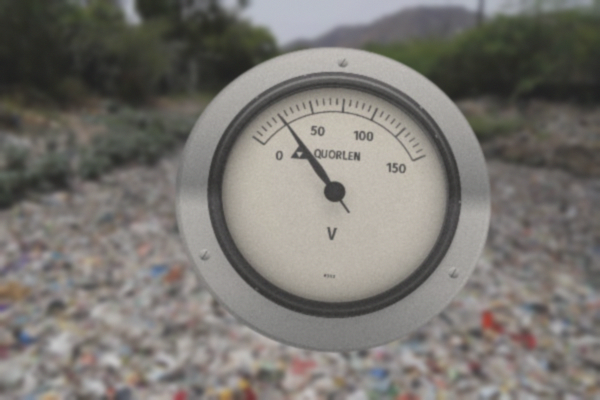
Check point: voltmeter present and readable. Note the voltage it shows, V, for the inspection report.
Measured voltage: 25 V
